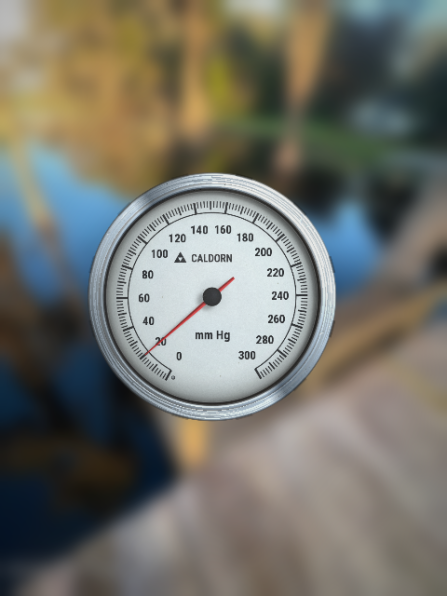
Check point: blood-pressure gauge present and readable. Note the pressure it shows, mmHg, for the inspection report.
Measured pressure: 20 mmHg
